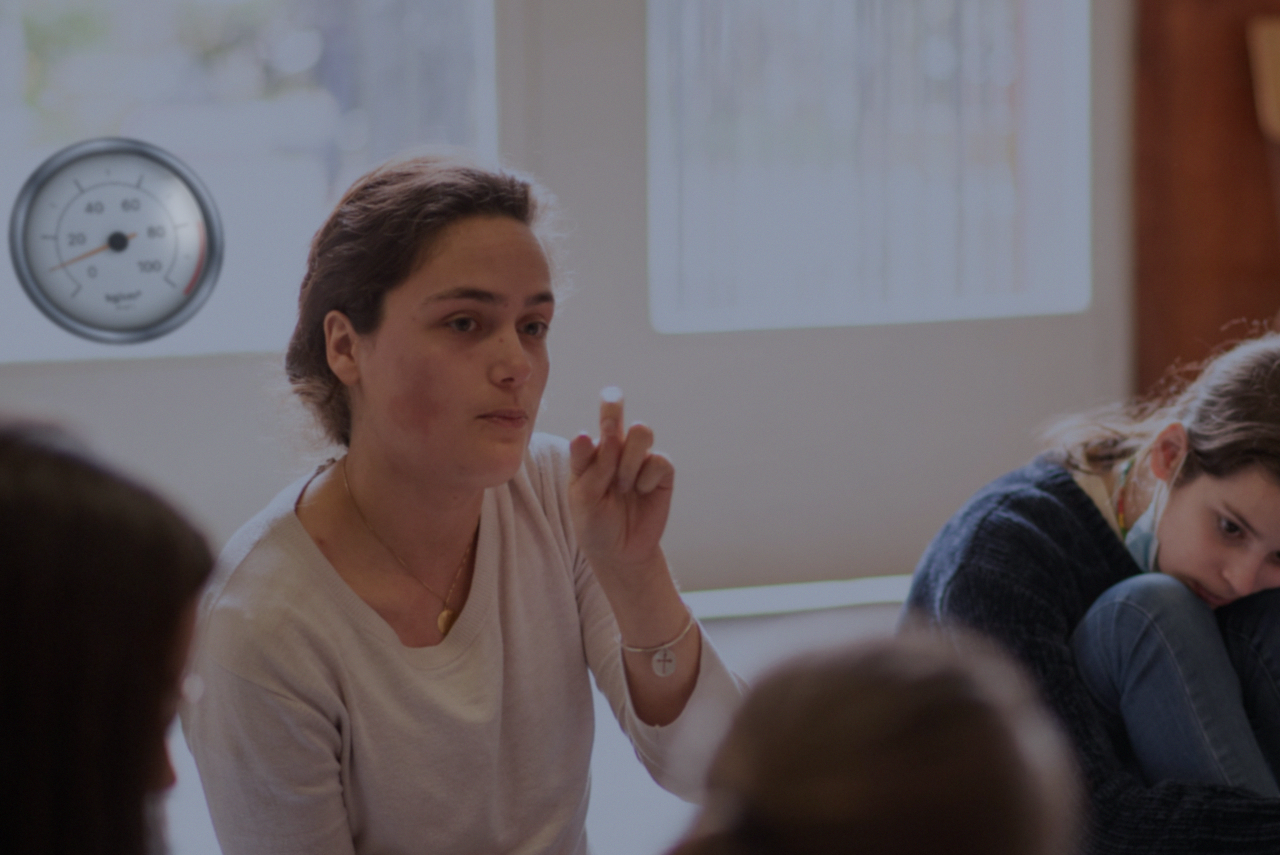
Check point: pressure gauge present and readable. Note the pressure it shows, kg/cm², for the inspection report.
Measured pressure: 10 kg/cm²
